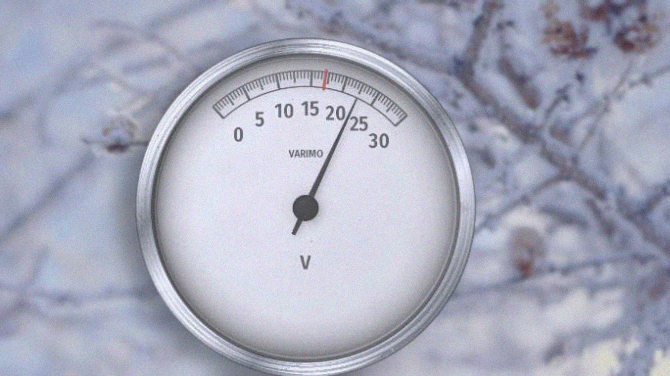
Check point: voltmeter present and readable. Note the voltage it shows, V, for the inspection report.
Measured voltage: 22.5 V
